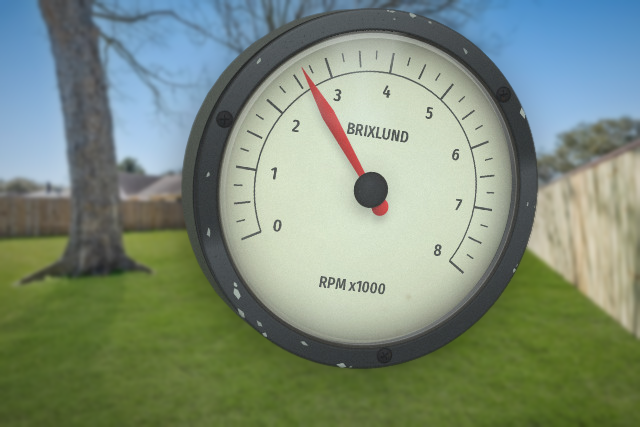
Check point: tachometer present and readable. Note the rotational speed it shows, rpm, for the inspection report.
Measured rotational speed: 2625 rpm
